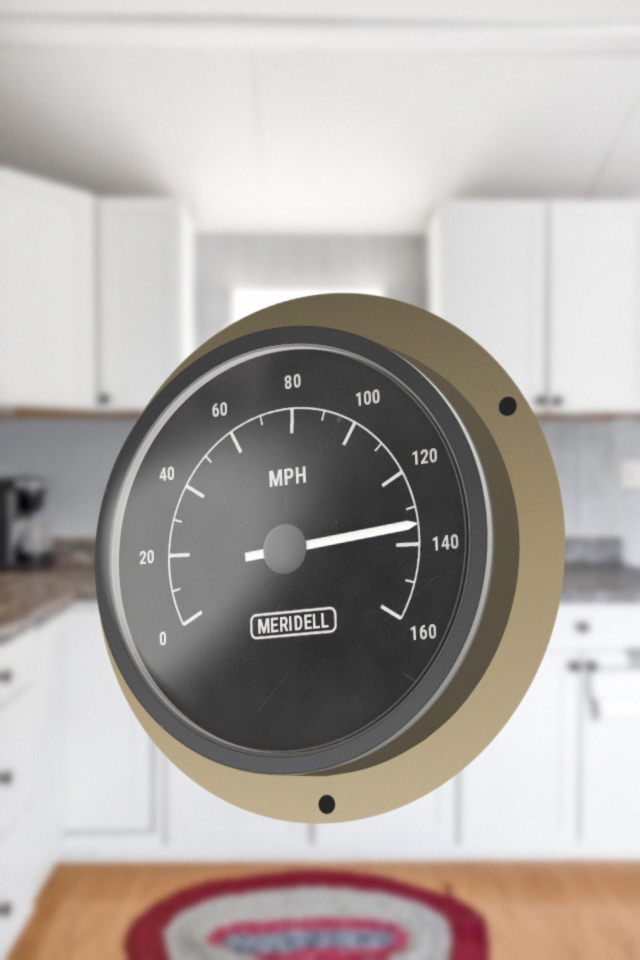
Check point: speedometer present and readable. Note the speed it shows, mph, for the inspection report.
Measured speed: 135 mph
